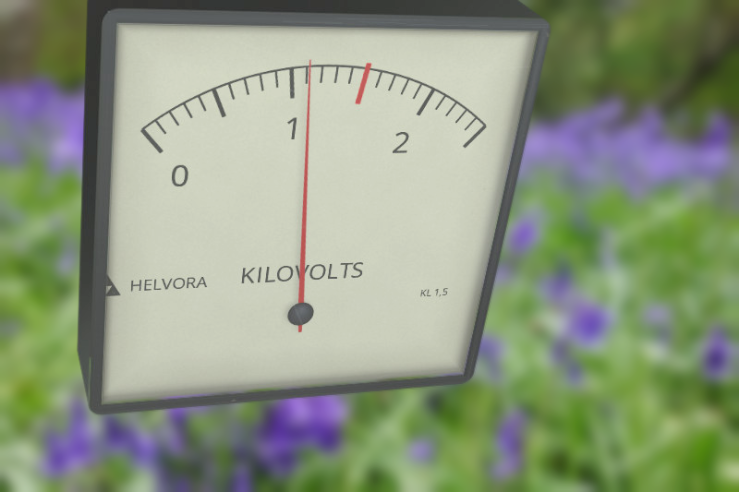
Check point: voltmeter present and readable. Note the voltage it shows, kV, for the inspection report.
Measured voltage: 1.1 kV
